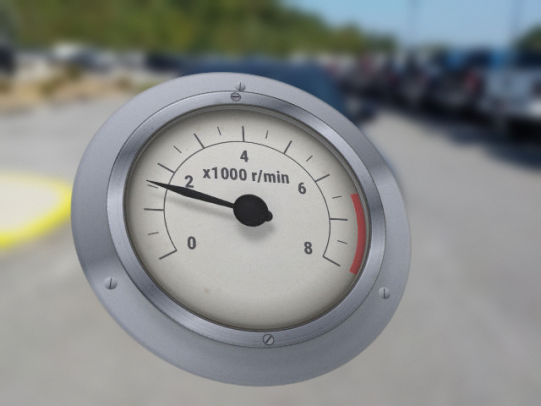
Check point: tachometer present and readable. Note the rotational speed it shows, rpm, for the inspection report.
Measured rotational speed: 1500 rpm
